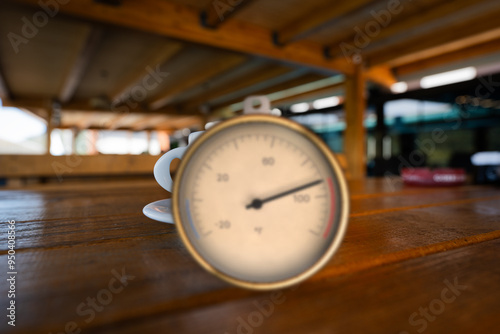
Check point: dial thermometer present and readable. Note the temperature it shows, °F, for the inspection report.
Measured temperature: 92 °F
